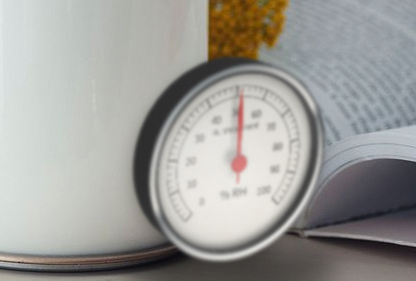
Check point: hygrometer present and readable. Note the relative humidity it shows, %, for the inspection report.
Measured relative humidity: 50 %
